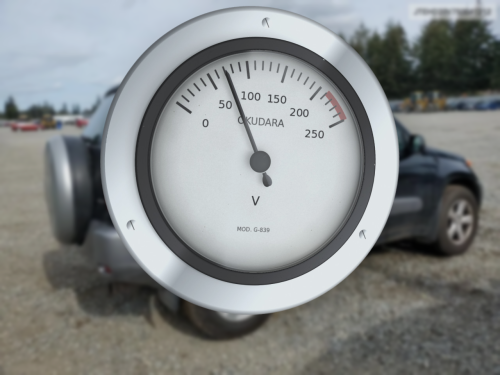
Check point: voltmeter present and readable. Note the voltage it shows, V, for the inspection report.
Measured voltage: 70 V
